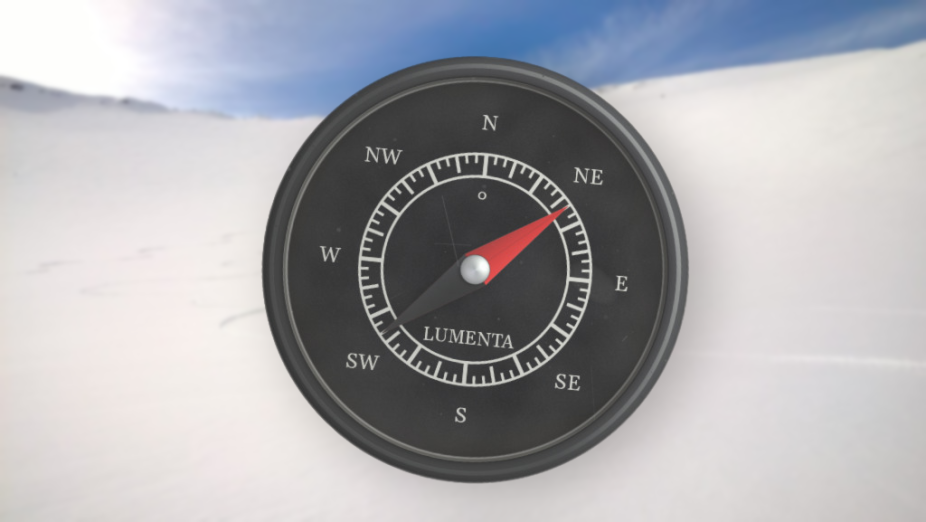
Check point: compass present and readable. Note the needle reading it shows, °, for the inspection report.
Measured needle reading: 50 °
